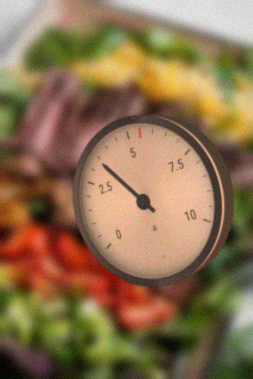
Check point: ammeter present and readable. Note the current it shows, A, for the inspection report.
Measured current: 3.5 A
